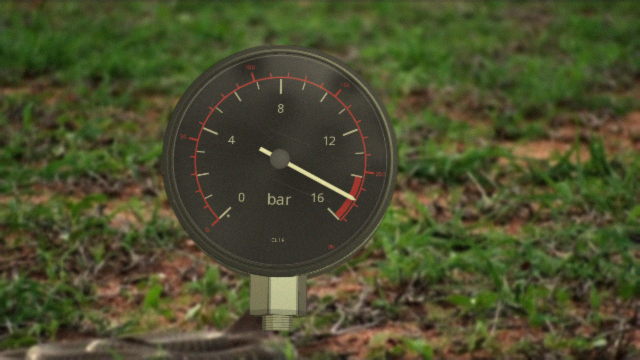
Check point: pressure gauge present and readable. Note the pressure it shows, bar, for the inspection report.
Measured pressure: 15 bar
